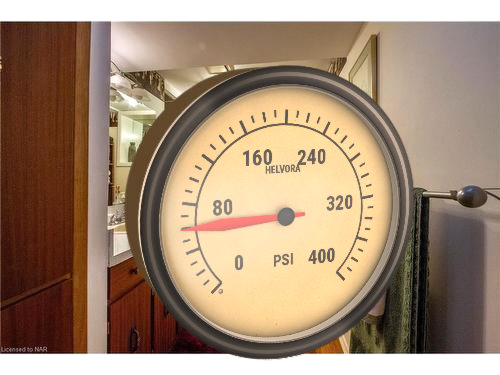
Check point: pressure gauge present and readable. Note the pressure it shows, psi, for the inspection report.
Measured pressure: 60 psi
